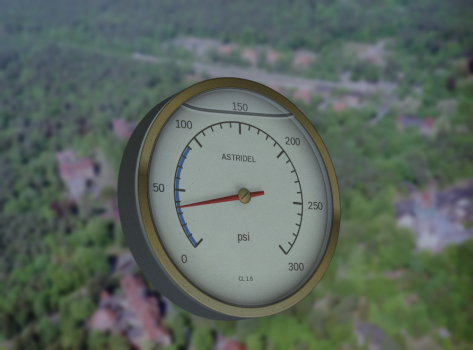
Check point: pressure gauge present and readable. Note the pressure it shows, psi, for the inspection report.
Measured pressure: 35 psi
